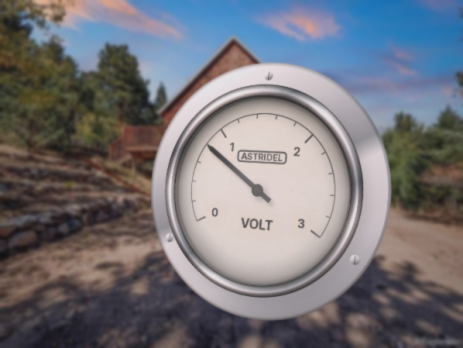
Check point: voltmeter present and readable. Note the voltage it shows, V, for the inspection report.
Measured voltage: 0.8 V
